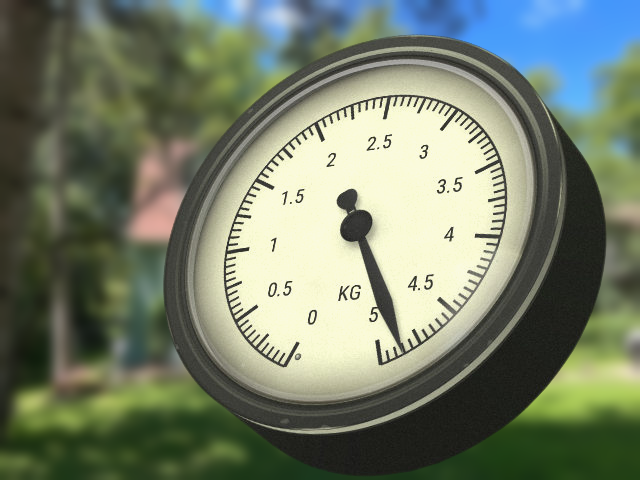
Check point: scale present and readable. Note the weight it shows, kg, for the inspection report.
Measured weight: 4.85 kg
